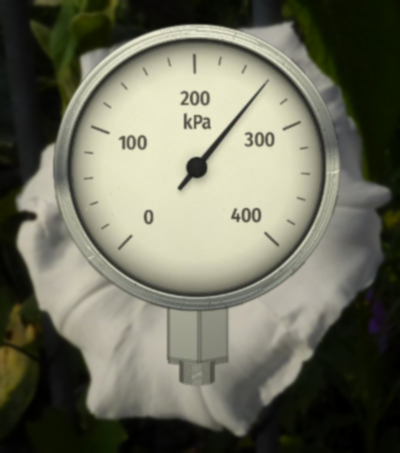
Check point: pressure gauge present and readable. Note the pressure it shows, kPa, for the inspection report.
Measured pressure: 260 kPa
